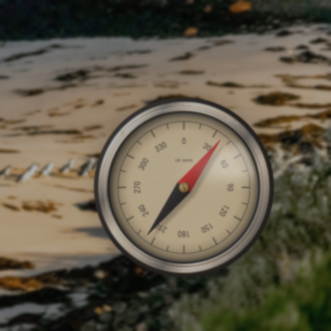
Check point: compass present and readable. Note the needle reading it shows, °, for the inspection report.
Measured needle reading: 37.5 °
